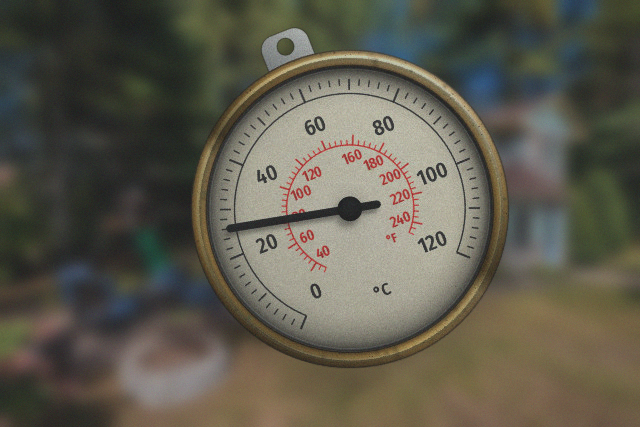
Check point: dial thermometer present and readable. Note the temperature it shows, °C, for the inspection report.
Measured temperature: 26 °C
